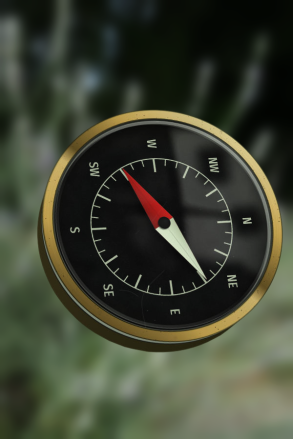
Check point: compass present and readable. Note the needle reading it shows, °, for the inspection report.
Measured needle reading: 240 °
